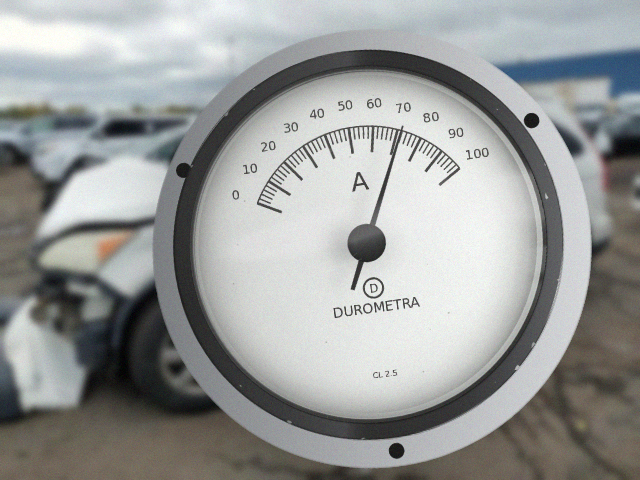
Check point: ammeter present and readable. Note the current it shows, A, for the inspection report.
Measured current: 72 A
